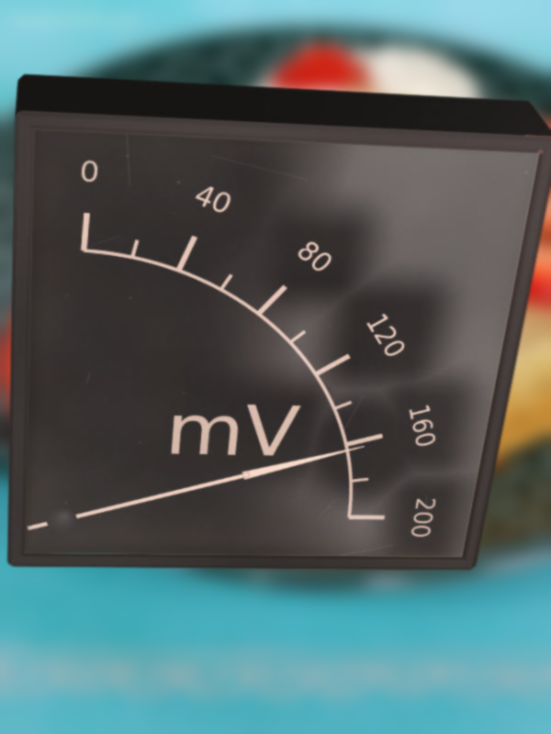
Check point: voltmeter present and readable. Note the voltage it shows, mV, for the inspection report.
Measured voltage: 160 mV
